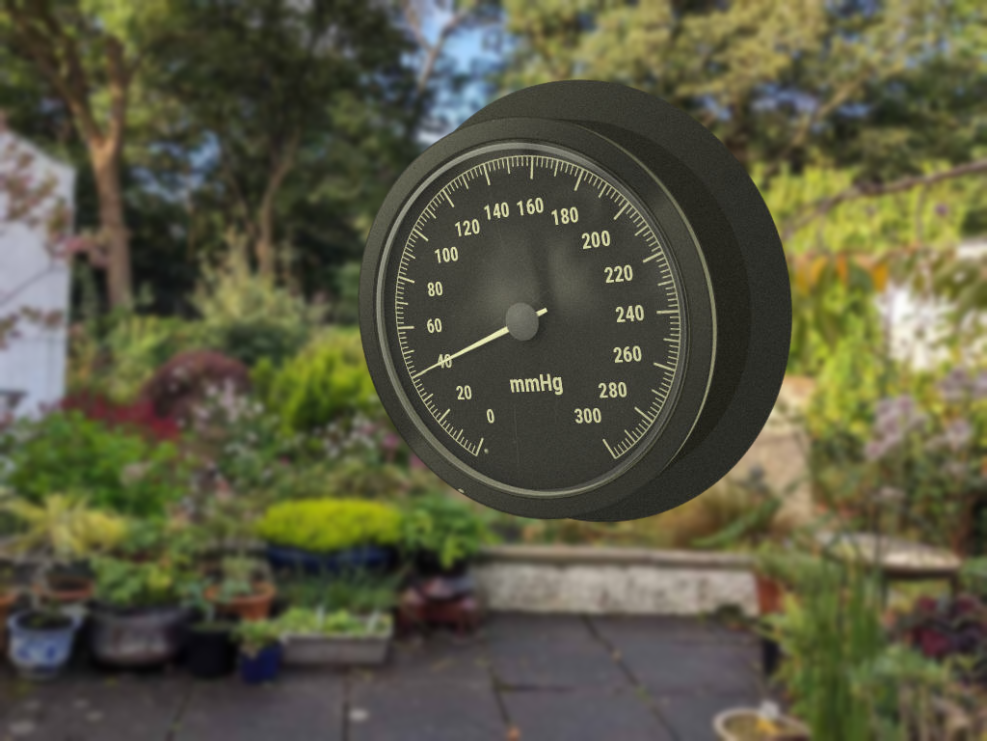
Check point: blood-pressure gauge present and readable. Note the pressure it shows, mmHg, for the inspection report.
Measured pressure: 40 mmHg
